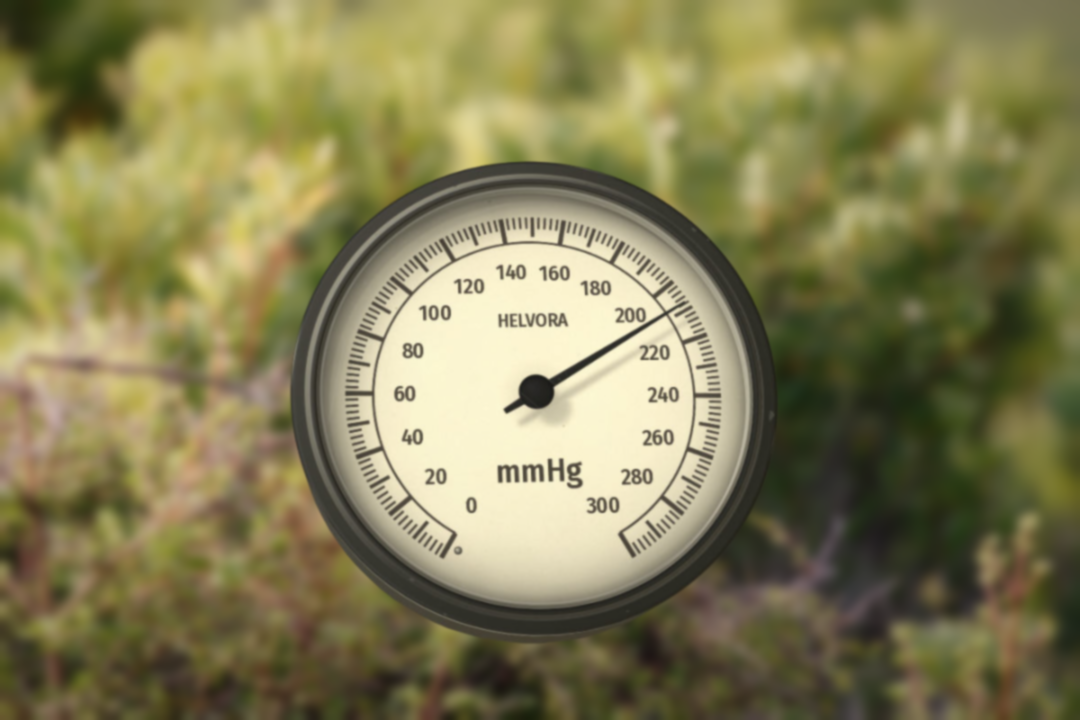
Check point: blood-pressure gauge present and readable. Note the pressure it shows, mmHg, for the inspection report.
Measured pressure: 208 mmHg
